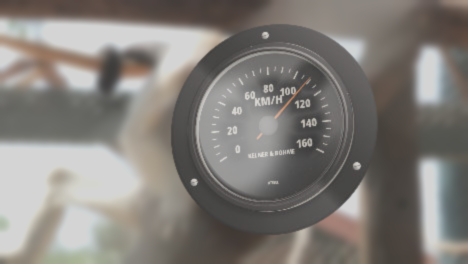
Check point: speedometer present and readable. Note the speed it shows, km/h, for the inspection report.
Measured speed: 110 km/h
